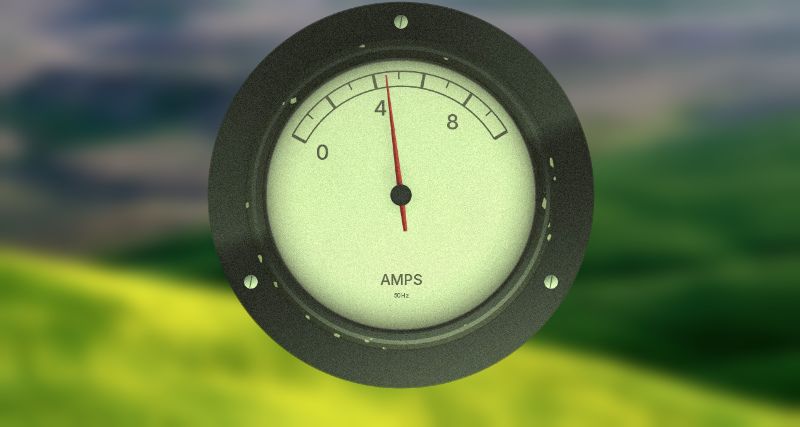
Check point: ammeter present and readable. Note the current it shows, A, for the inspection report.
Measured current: 4.5 A
